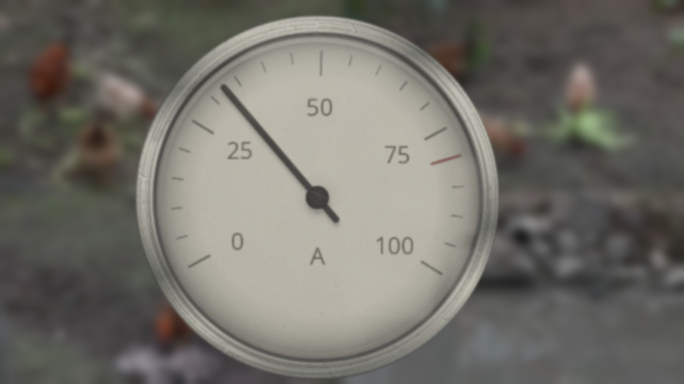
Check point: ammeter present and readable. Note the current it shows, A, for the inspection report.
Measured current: 32.5 A
